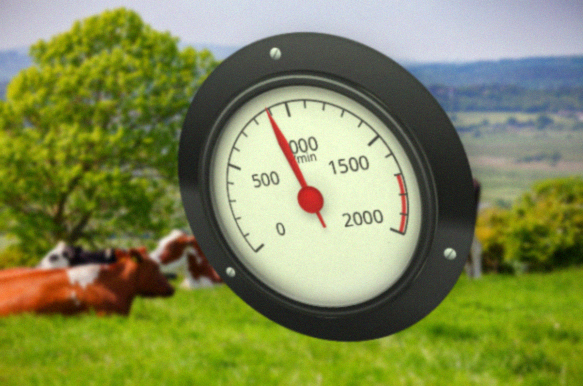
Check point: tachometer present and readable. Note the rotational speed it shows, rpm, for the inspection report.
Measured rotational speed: 900 rpm
